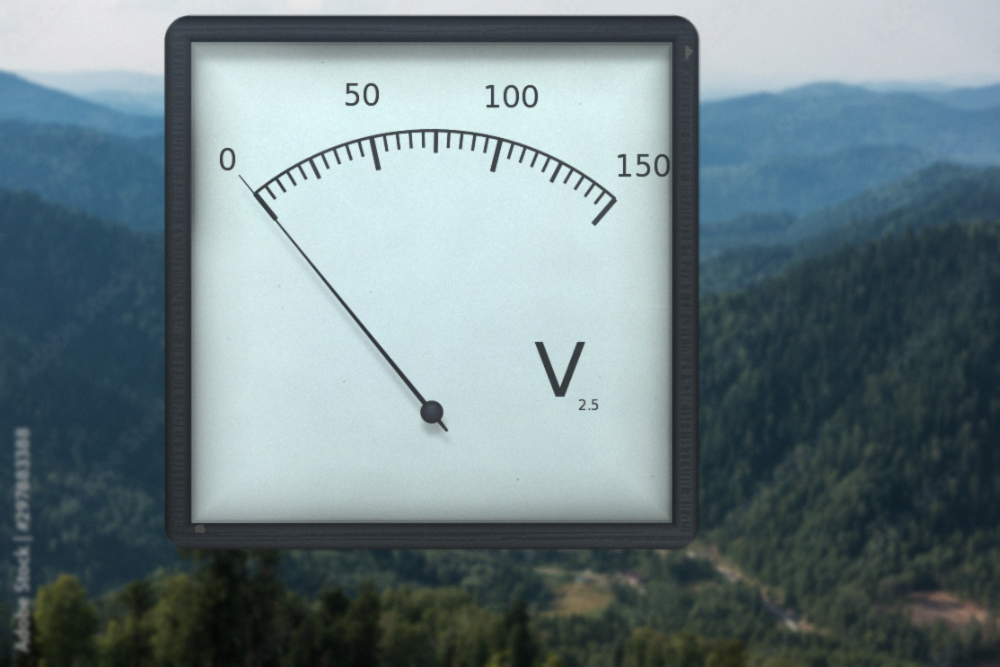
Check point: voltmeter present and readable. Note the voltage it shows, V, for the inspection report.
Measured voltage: 0 V
